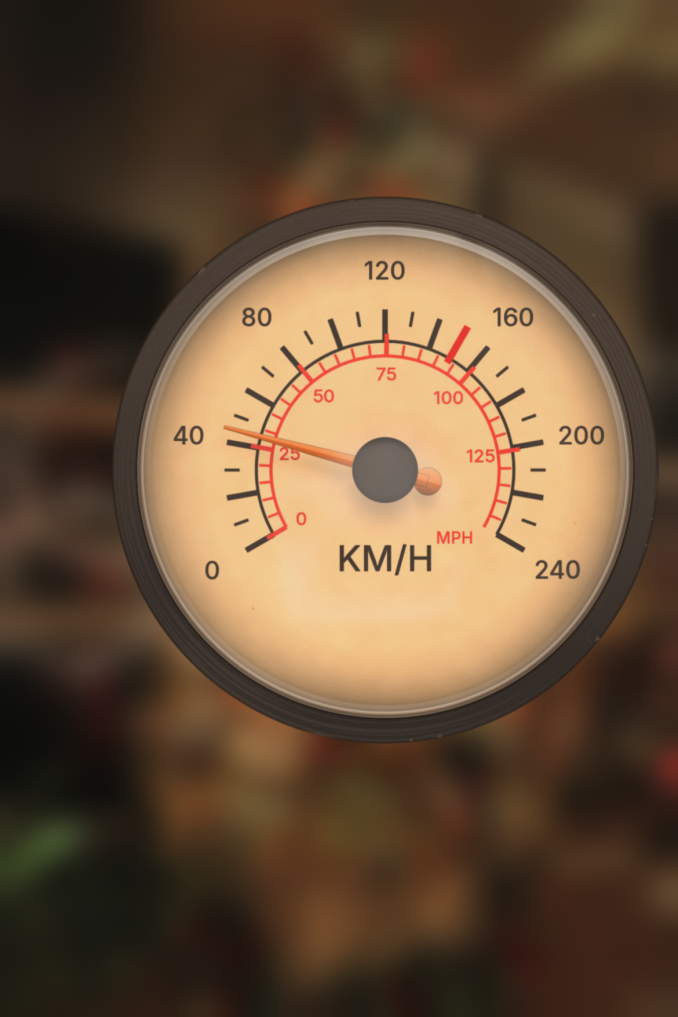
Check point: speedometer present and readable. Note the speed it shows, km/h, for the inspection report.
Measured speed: 45 km/h
